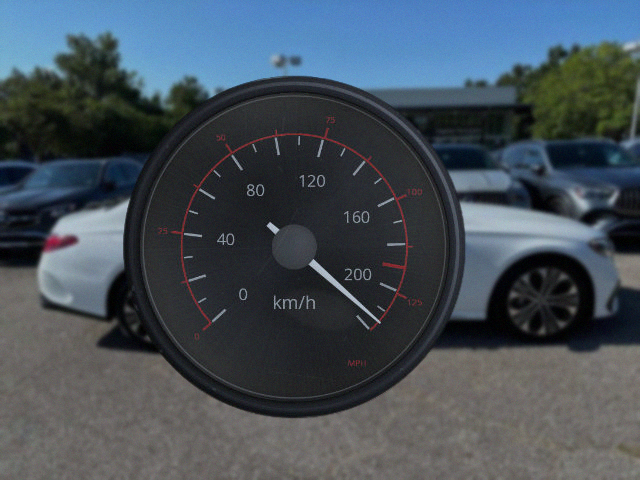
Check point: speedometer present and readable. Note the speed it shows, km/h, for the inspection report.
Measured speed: 215 km/h
